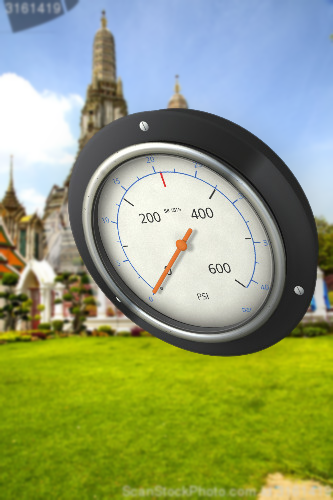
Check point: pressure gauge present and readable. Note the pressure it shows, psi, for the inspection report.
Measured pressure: 0 psi
